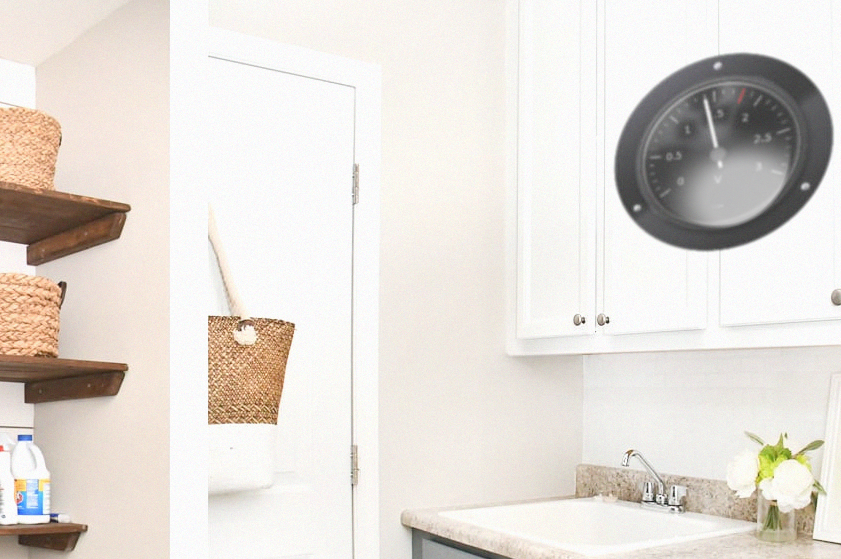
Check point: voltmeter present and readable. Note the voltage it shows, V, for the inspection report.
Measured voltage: 1.4 V
